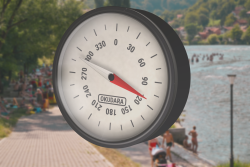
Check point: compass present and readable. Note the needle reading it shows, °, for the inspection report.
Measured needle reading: 112.5 °
